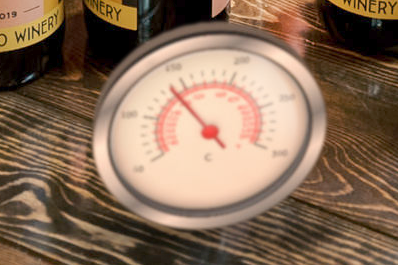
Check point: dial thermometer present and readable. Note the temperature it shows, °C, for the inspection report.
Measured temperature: 140 °C
